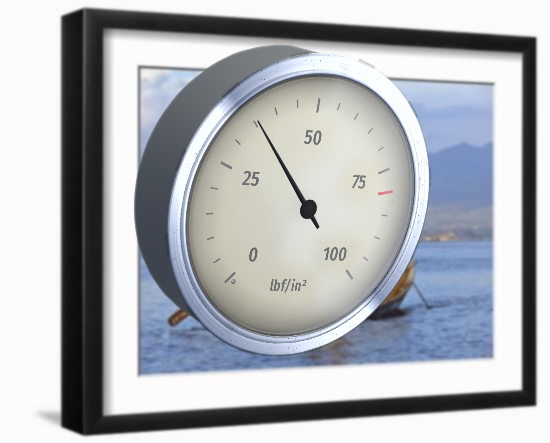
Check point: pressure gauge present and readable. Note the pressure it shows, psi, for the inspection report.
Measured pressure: 35 psi
